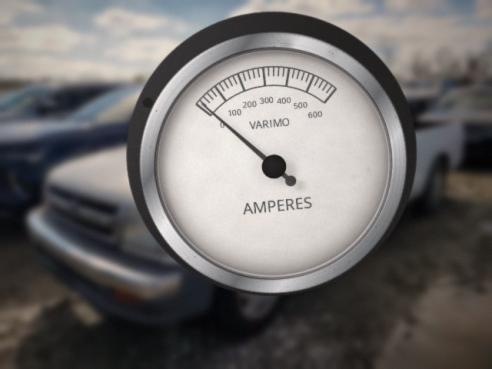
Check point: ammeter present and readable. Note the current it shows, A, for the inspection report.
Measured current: 20 A
